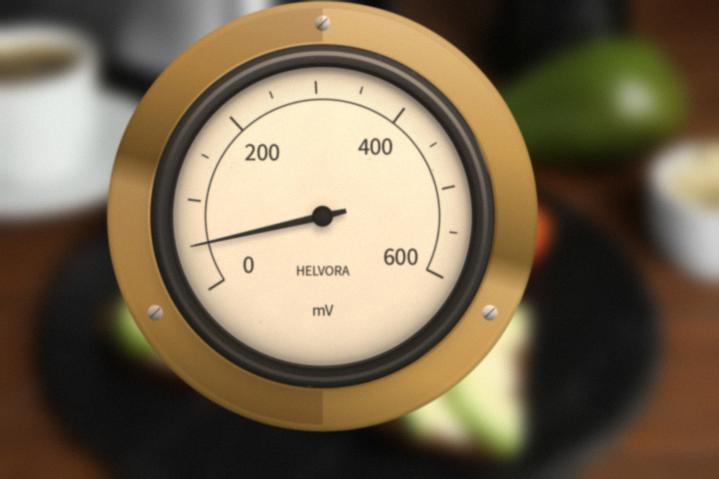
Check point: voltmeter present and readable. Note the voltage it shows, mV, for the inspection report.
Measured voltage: 50 mV
